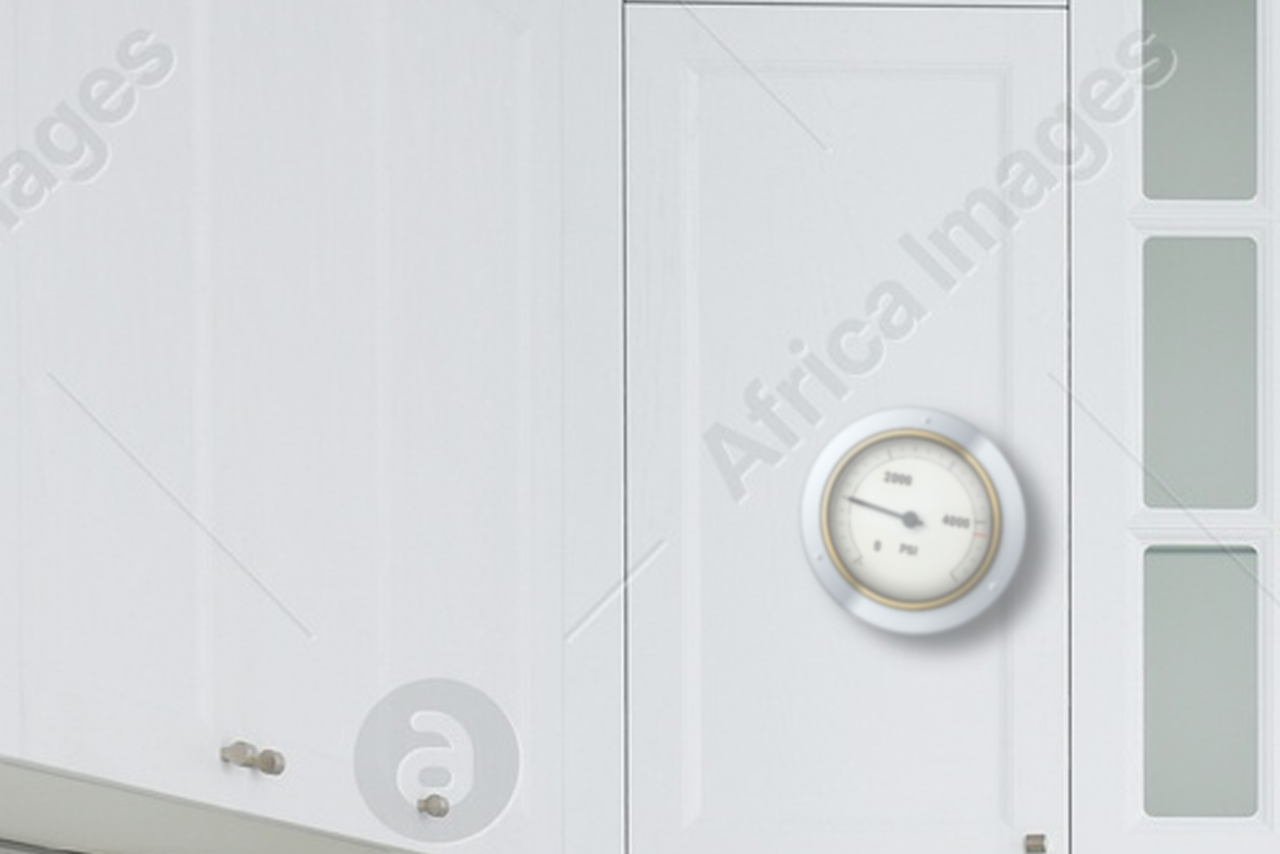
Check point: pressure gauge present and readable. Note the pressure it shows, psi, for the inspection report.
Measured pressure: 1000 psi
